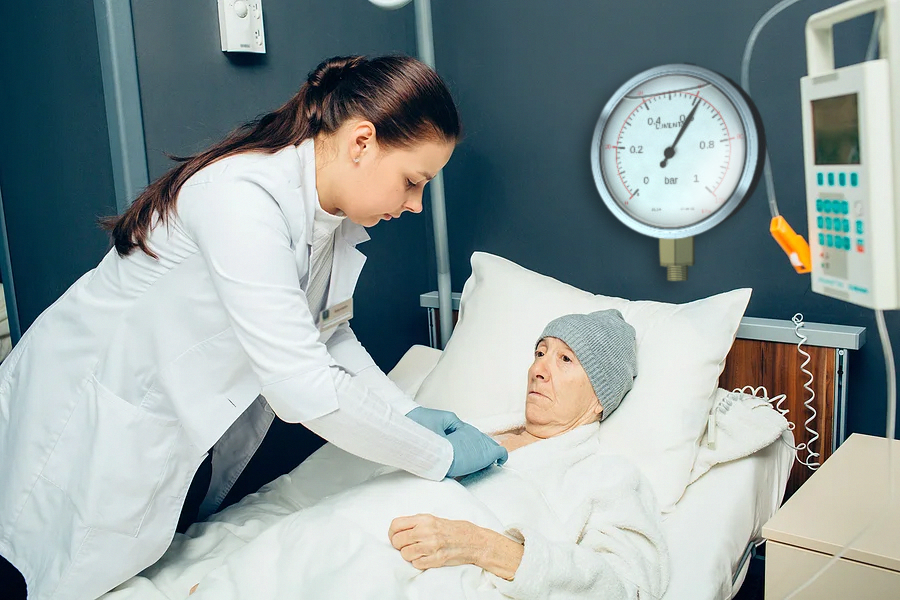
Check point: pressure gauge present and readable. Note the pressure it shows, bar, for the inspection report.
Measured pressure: 0.62 bar
